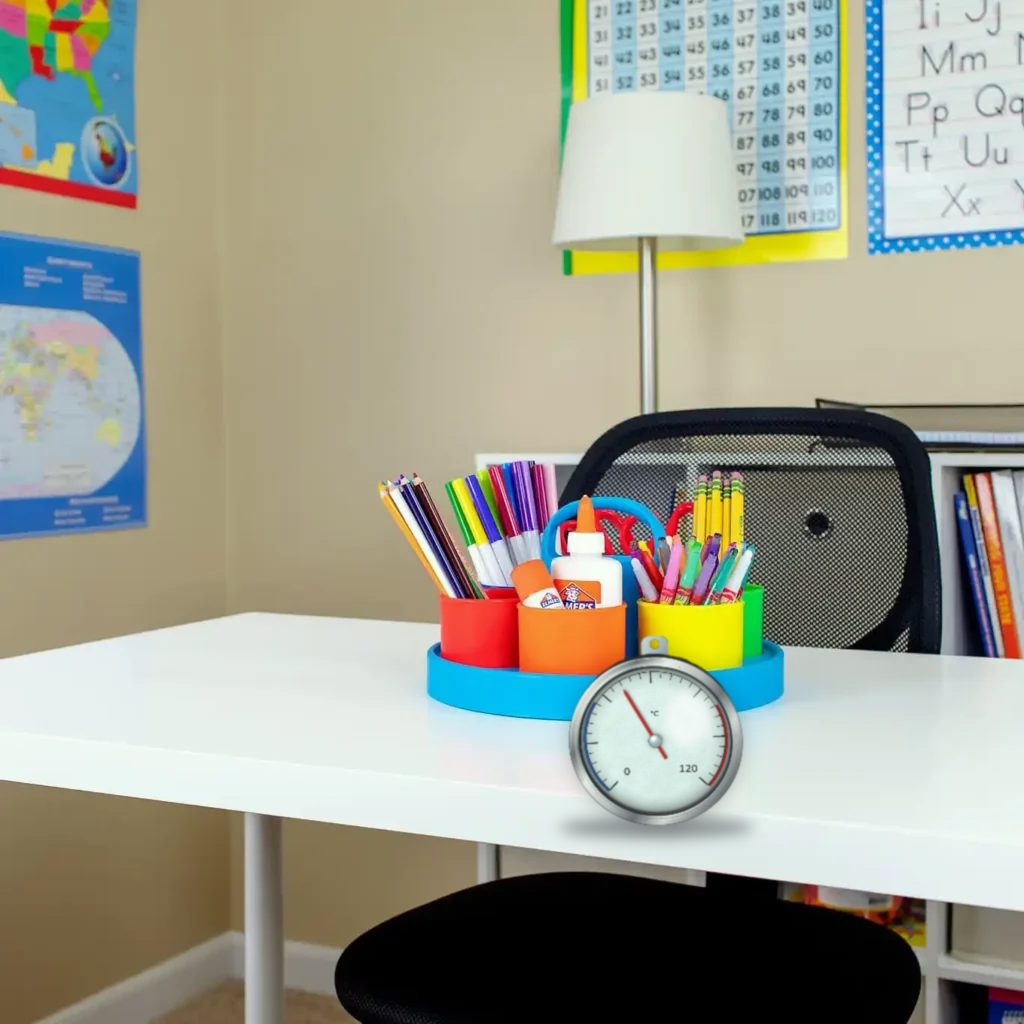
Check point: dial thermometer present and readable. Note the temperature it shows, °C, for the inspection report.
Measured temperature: 48 °C
